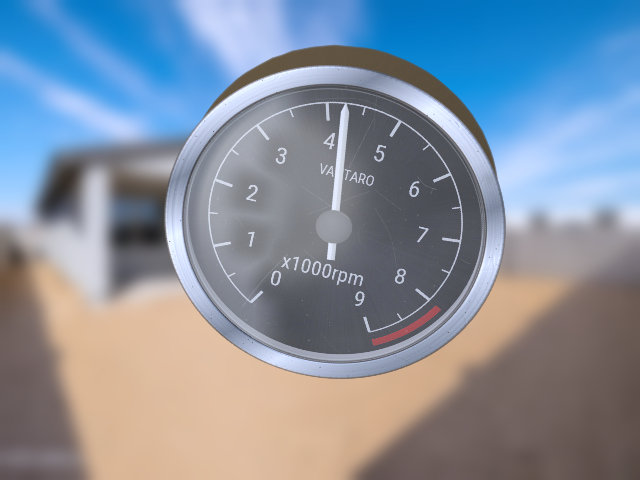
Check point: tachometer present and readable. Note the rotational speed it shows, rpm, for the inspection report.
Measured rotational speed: 4250 rpm
